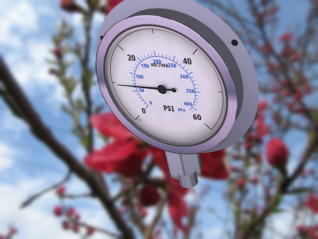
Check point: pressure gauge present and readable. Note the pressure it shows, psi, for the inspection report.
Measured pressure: 10 psi
